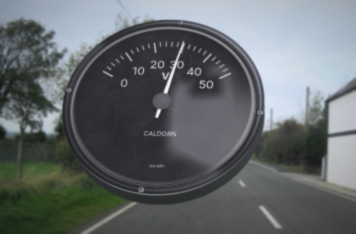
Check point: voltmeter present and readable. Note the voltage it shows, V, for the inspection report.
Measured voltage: 30 V
